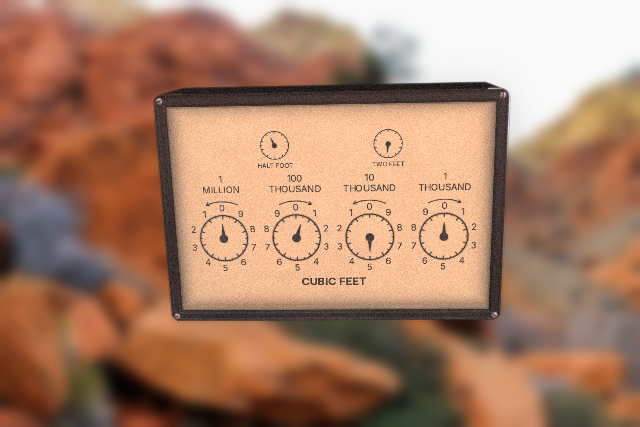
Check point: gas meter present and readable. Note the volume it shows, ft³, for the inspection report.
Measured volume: 5000 ft³
